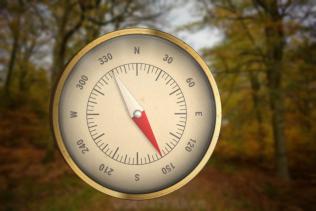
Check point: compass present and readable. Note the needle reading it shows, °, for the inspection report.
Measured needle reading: 150 °
